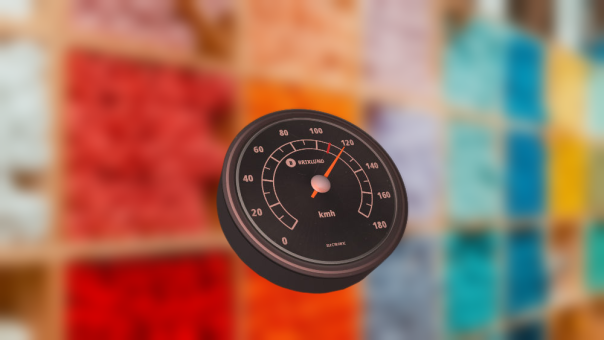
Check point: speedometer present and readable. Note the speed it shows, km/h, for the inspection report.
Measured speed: 120 km/h
